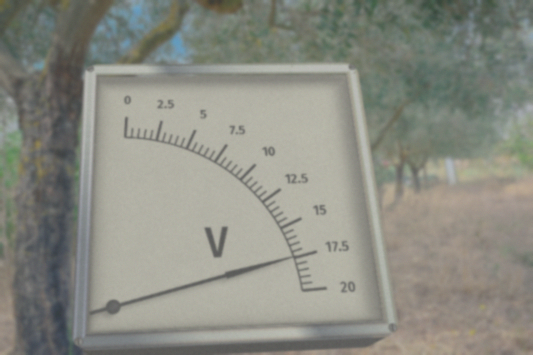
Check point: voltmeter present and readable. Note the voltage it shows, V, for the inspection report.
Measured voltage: 17.5 V
